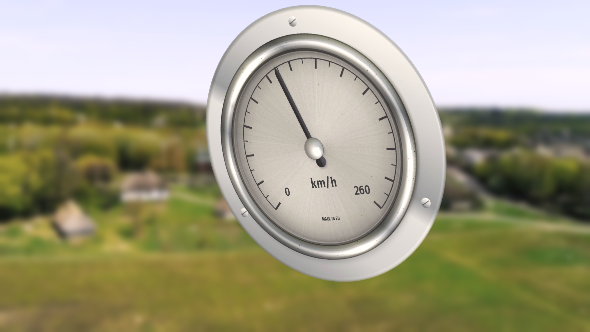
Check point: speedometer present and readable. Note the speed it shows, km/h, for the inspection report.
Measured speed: 110 km/h
